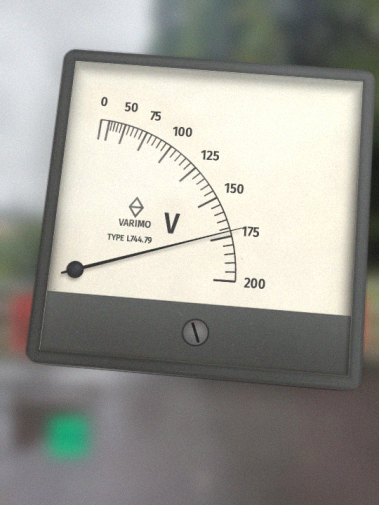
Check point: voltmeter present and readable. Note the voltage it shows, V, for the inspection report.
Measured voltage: 172.5 V
